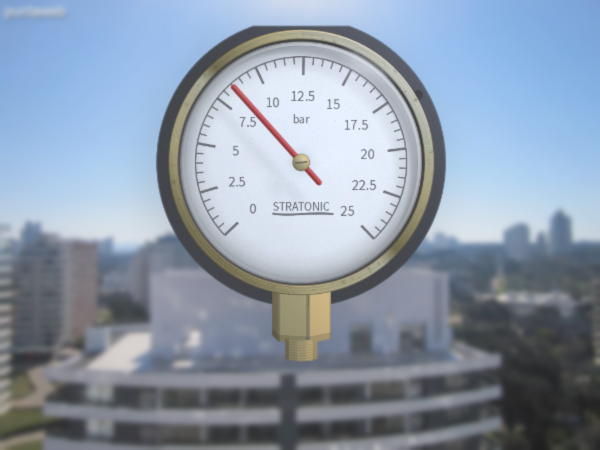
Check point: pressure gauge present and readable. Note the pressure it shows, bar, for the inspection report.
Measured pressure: 8.5 bar
